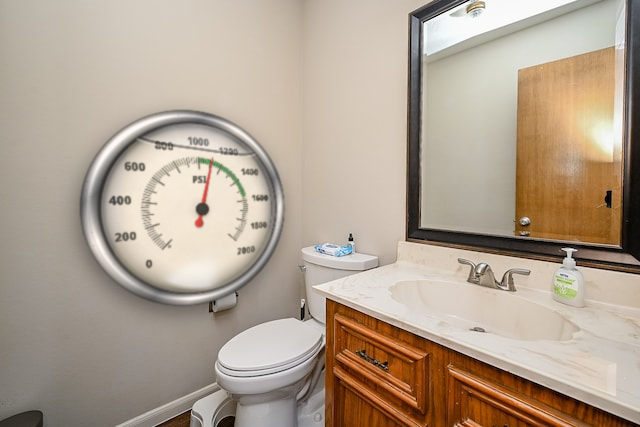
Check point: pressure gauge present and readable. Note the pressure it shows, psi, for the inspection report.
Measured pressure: 1100 psi
